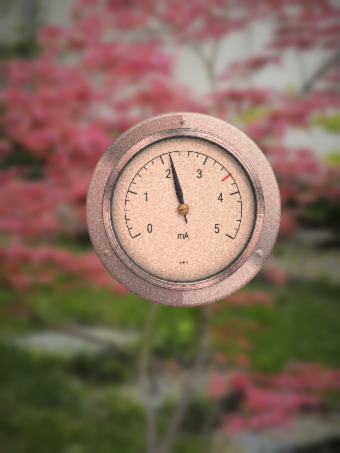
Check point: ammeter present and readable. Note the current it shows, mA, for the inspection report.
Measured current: 2.2 mA
